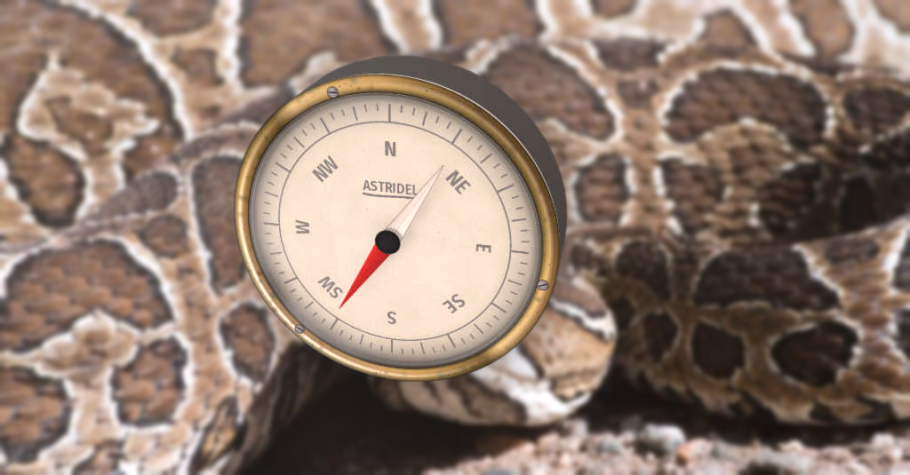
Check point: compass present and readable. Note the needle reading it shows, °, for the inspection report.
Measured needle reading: 212.5 °
